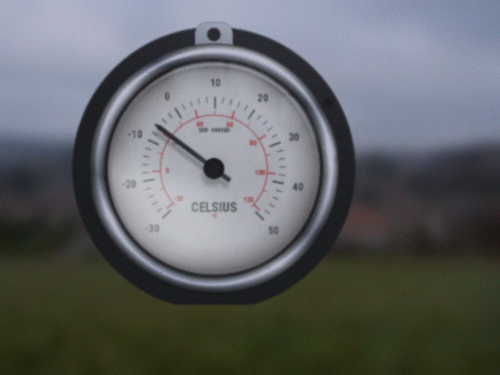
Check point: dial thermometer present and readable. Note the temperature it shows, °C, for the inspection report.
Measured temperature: -6 °C
